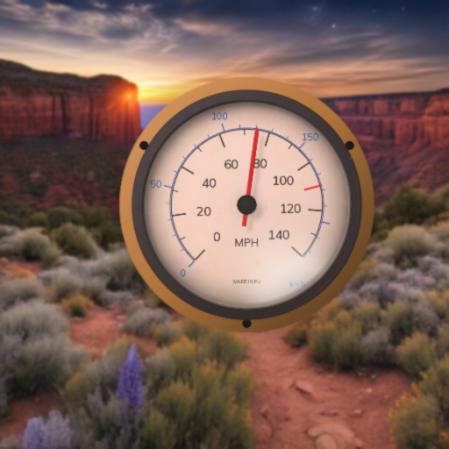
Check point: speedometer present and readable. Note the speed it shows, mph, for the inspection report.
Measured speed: 75 mph
